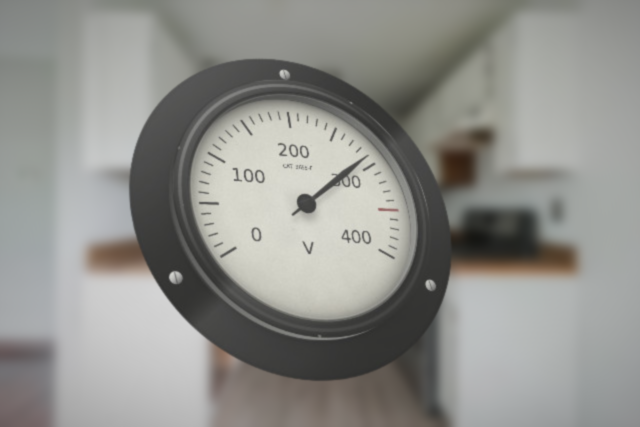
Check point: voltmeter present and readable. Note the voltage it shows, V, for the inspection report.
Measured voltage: 290 V
